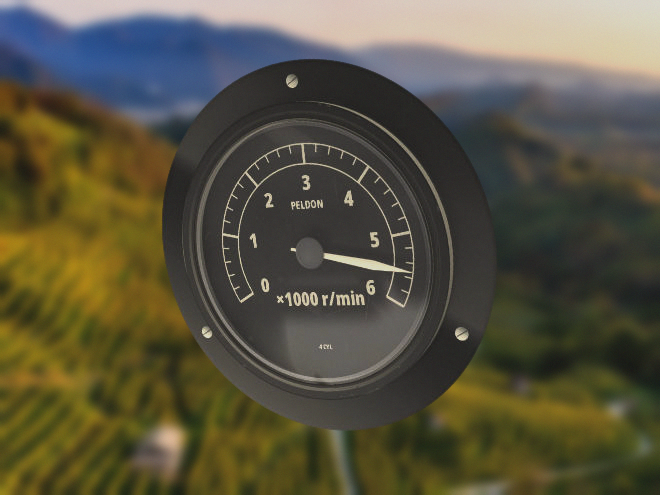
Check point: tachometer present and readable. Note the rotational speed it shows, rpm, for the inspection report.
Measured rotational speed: 5500 rpm
